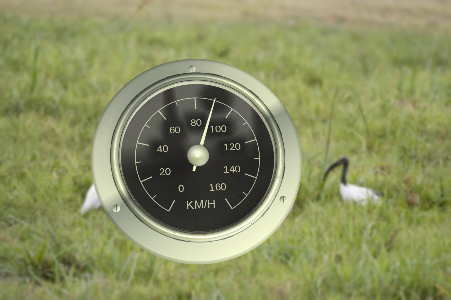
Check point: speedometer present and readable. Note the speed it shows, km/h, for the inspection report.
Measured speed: 90 km/h
